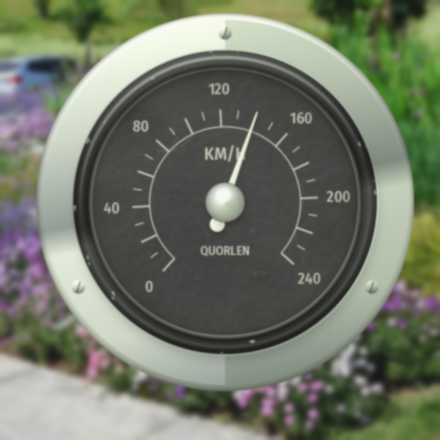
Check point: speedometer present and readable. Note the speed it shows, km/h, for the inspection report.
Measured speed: 140 km/h
